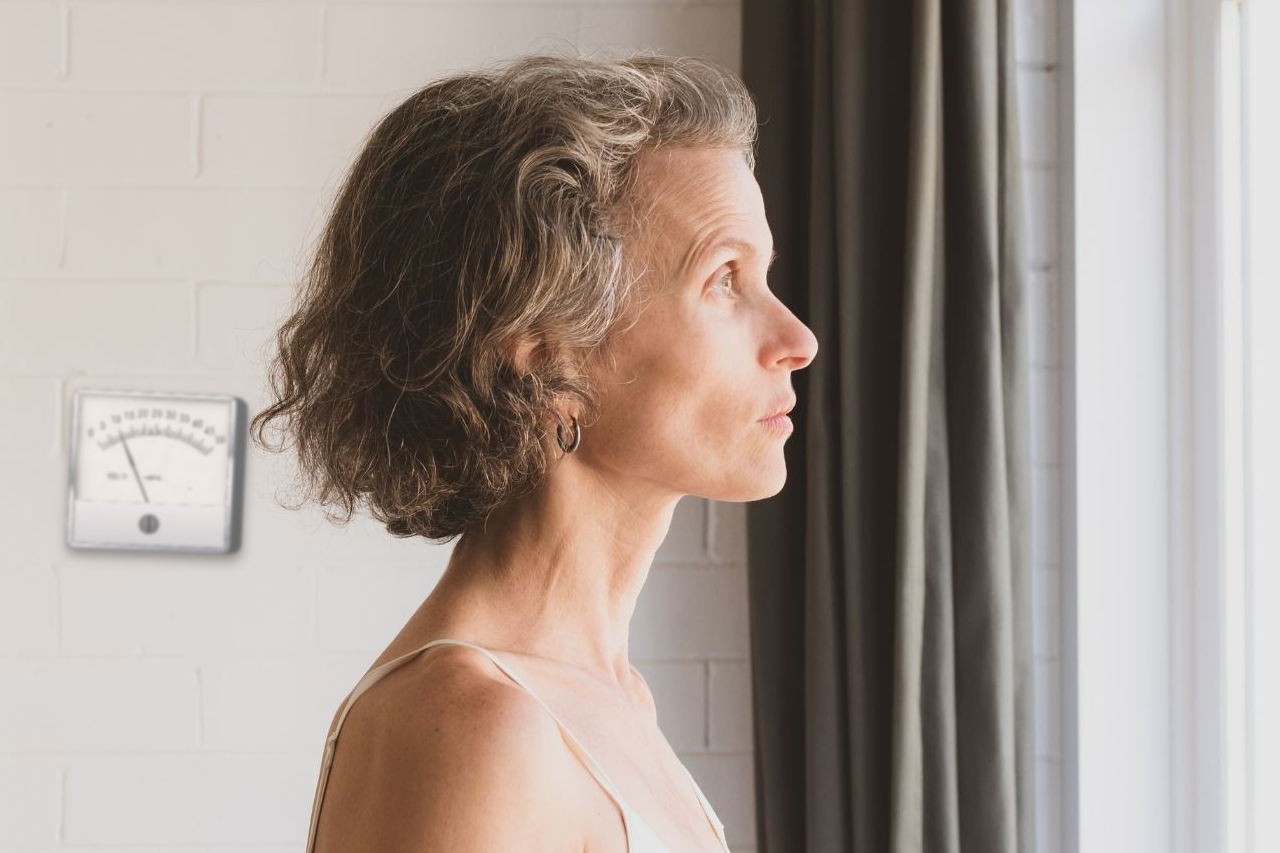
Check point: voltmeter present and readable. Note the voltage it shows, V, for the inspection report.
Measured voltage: 10 V
